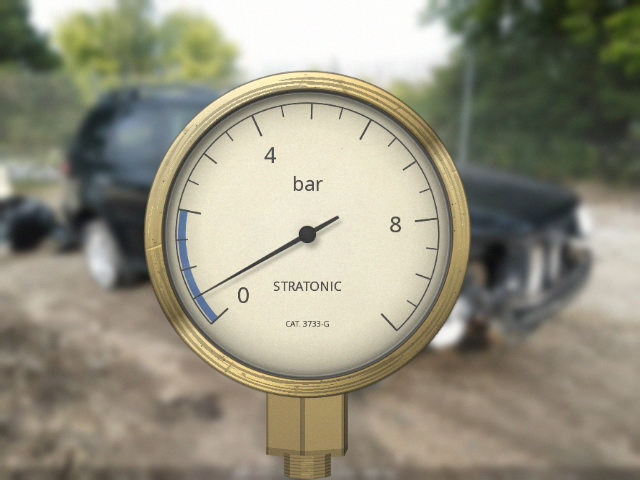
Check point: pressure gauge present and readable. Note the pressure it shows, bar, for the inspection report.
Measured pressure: 0.5 bar
